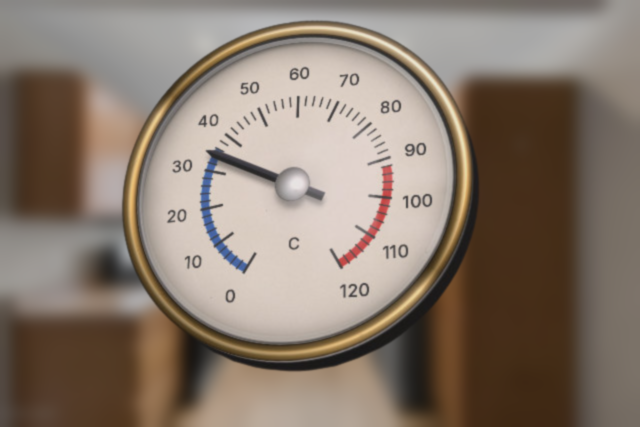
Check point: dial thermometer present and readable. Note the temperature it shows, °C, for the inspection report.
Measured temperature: 34 °C
